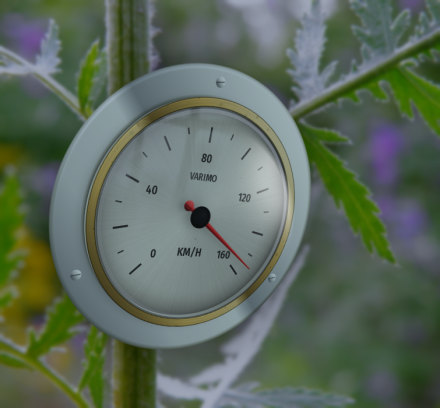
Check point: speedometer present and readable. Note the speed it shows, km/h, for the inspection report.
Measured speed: 155 km/h
